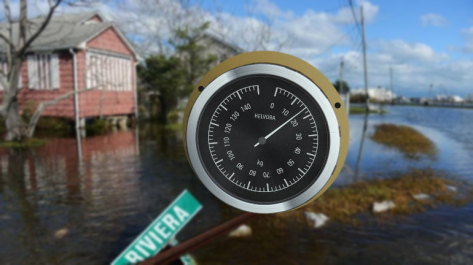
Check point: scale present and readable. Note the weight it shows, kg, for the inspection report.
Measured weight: 16 kg
